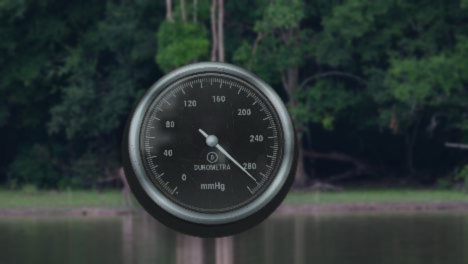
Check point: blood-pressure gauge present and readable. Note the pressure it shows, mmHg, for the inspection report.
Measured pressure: 290 mmHg
